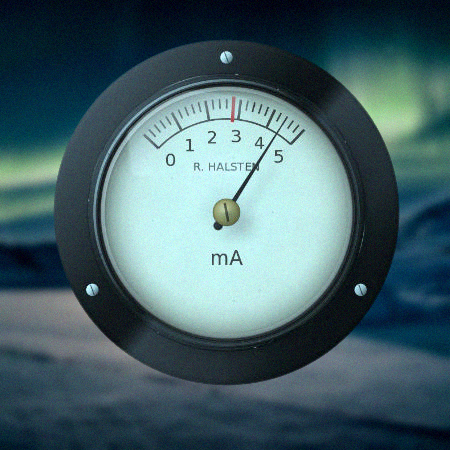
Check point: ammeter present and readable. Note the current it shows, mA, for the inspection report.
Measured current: 4.4 mA
